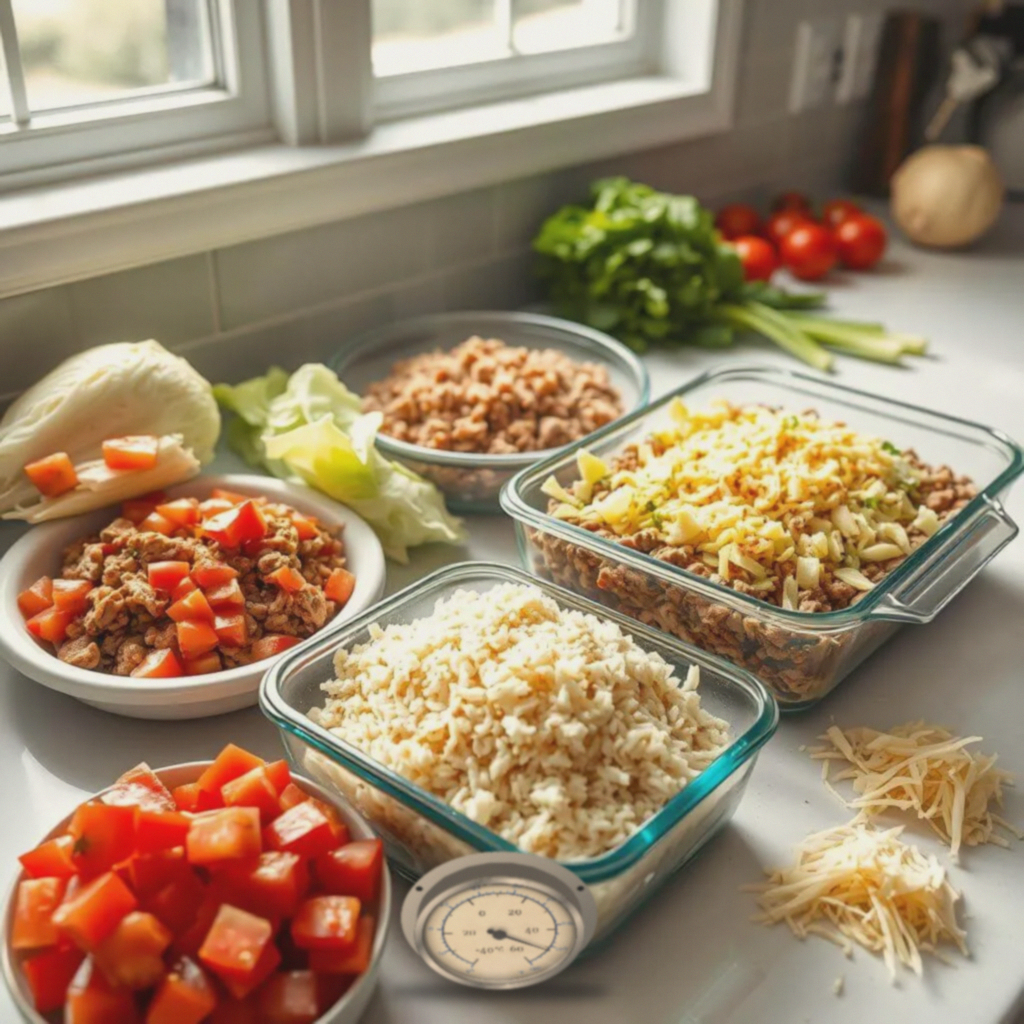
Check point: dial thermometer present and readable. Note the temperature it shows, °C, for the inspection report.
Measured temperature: 50 °C
